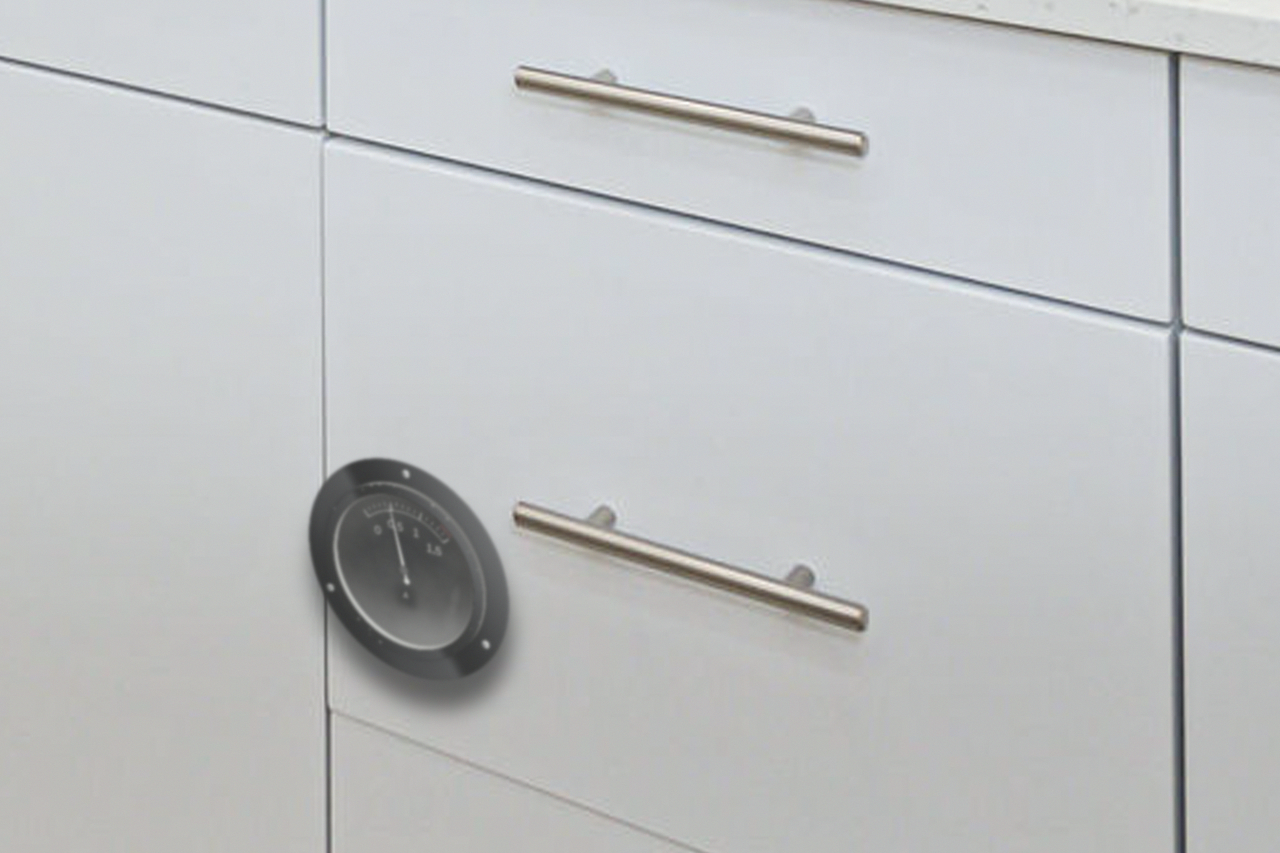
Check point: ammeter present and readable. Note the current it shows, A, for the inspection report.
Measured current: 0.5 A
